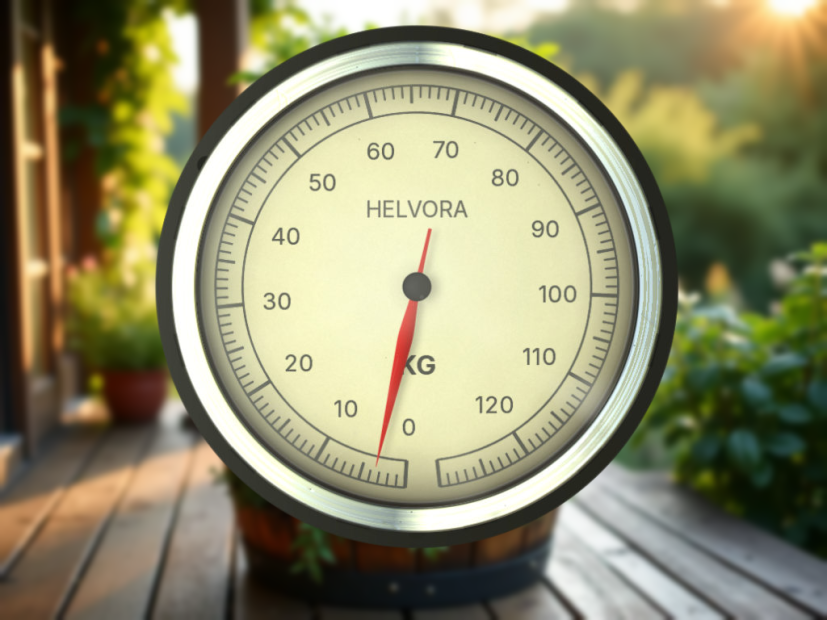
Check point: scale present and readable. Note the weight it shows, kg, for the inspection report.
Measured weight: 3.5 kg
